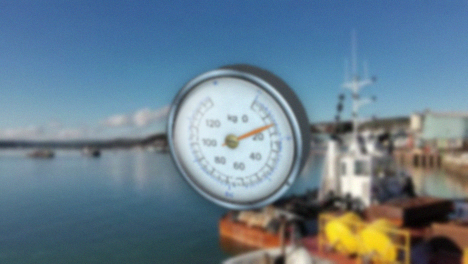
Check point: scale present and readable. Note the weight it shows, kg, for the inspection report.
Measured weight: 15 kg
